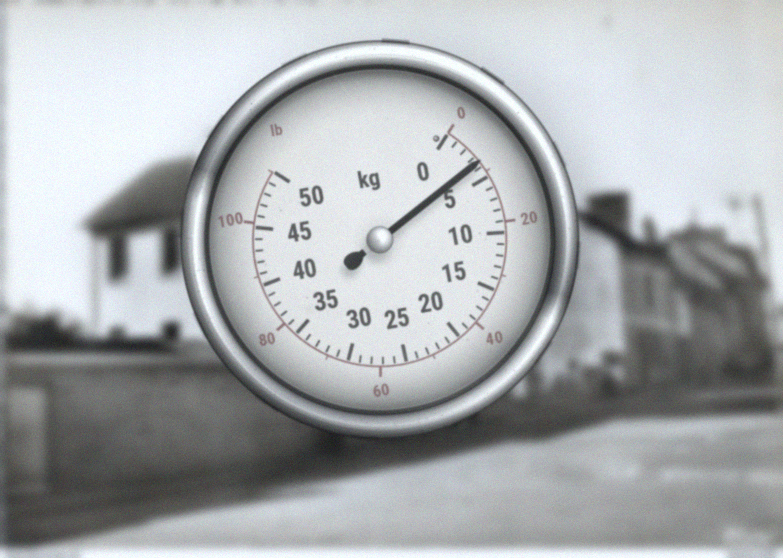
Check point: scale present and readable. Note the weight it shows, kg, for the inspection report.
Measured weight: 3.5 kg
